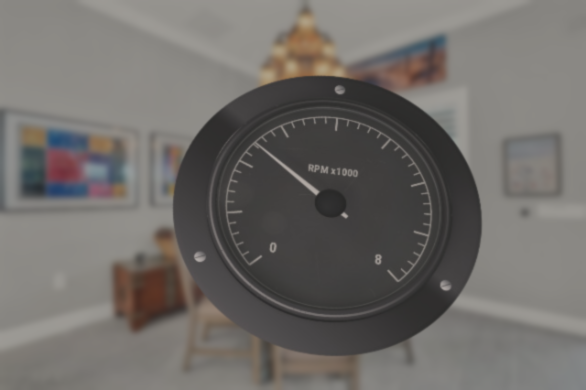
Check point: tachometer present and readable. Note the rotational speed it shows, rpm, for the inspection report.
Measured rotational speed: 2400 rpm
